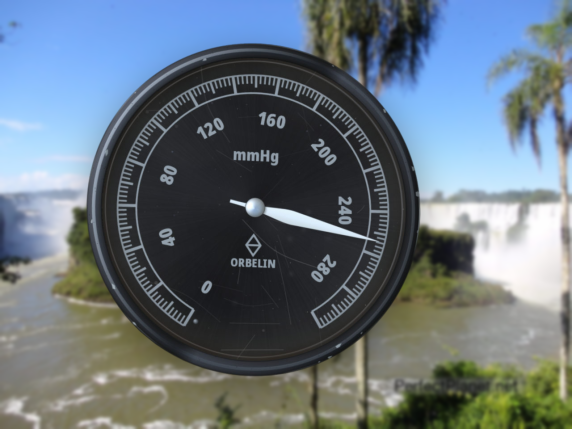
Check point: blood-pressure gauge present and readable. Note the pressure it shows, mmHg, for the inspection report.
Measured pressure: 254 mmHg
